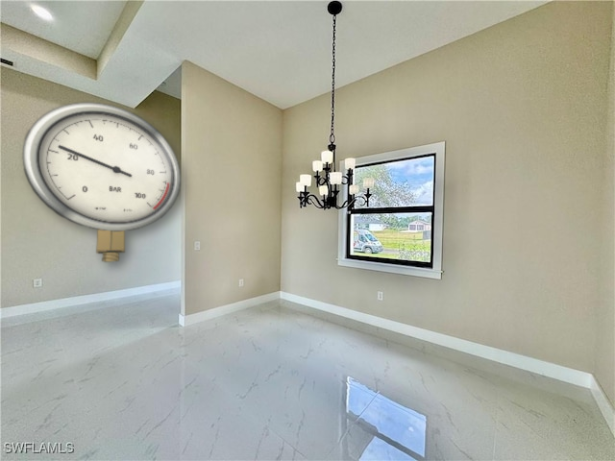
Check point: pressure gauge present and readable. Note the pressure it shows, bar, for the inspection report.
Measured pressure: 22.5 bar
